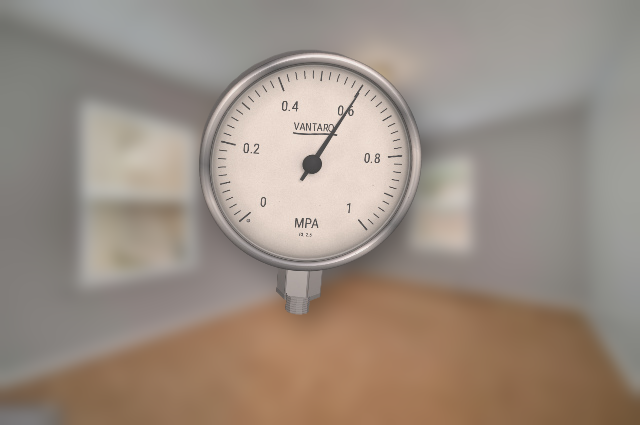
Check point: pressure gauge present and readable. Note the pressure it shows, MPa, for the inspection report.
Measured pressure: 0.6 MPa
